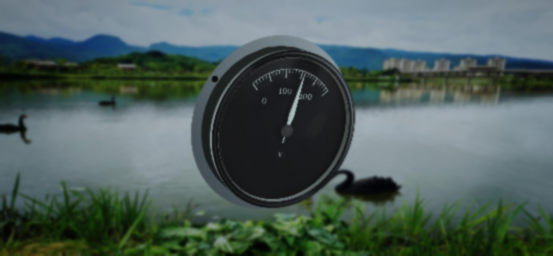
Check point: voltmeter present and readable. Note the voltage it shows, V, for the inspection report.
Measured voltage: 150 V
